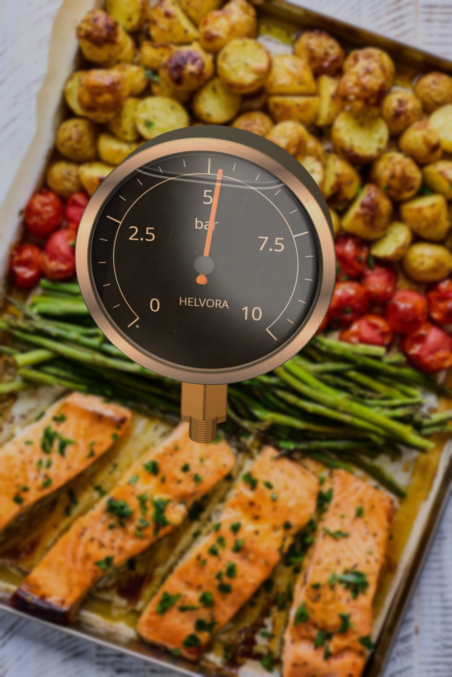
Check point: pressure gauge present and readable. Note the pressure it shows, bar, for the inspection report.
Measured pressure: 5.25 bar
